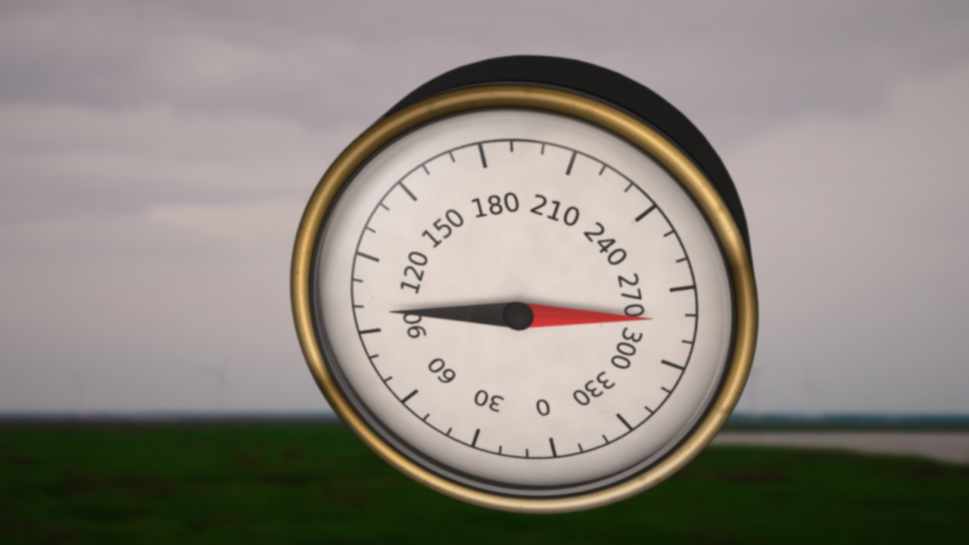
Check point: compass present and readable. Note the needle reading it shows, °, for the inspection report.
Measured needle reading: 280 °
